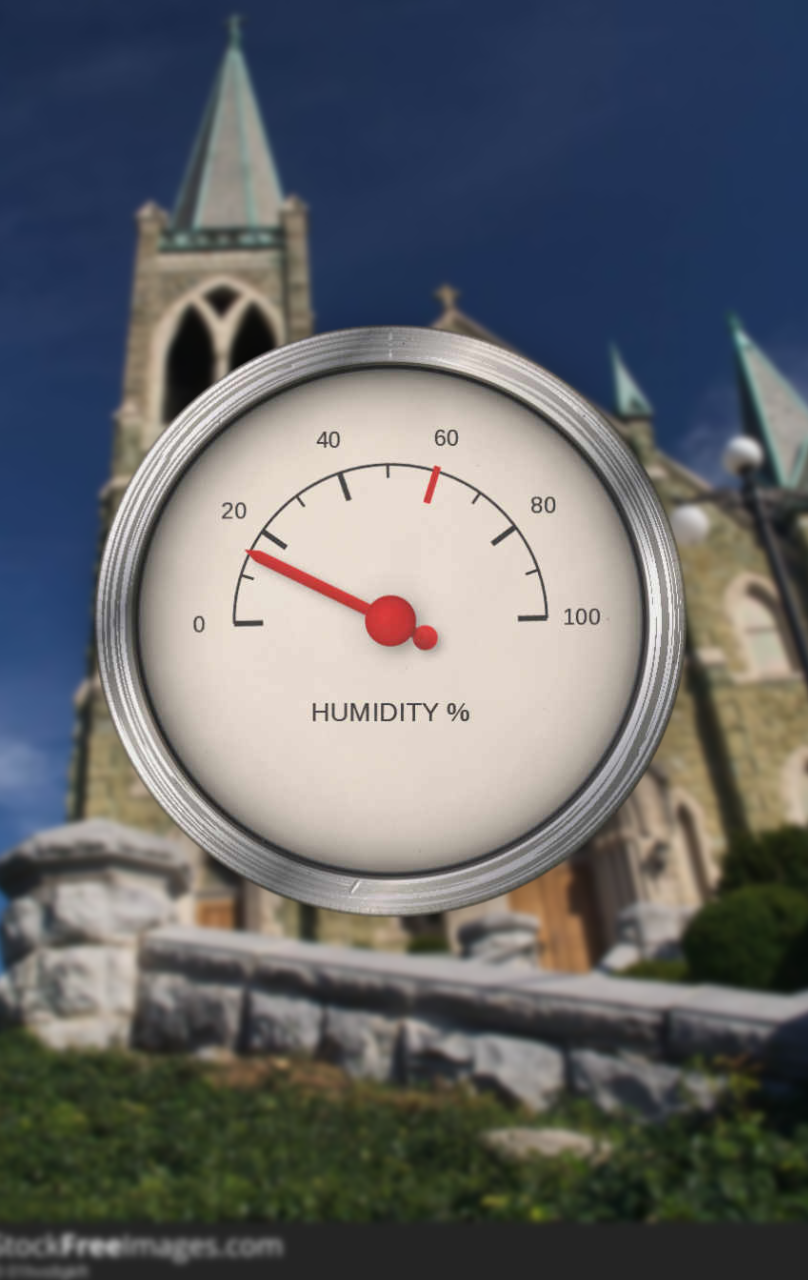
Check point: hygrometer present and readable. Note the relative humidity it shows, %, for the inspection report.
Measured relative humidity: 15 %
